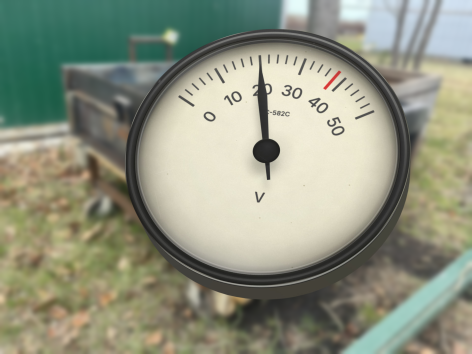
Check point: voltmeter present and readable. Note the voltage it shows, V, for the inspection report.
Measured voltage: 20 V
